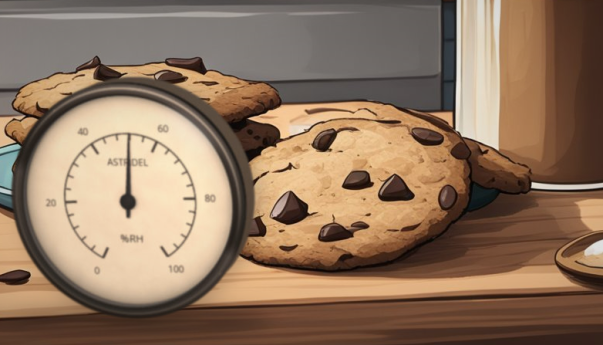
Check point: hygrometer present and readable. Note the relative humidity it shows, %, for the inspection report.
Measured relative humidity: 52 %
